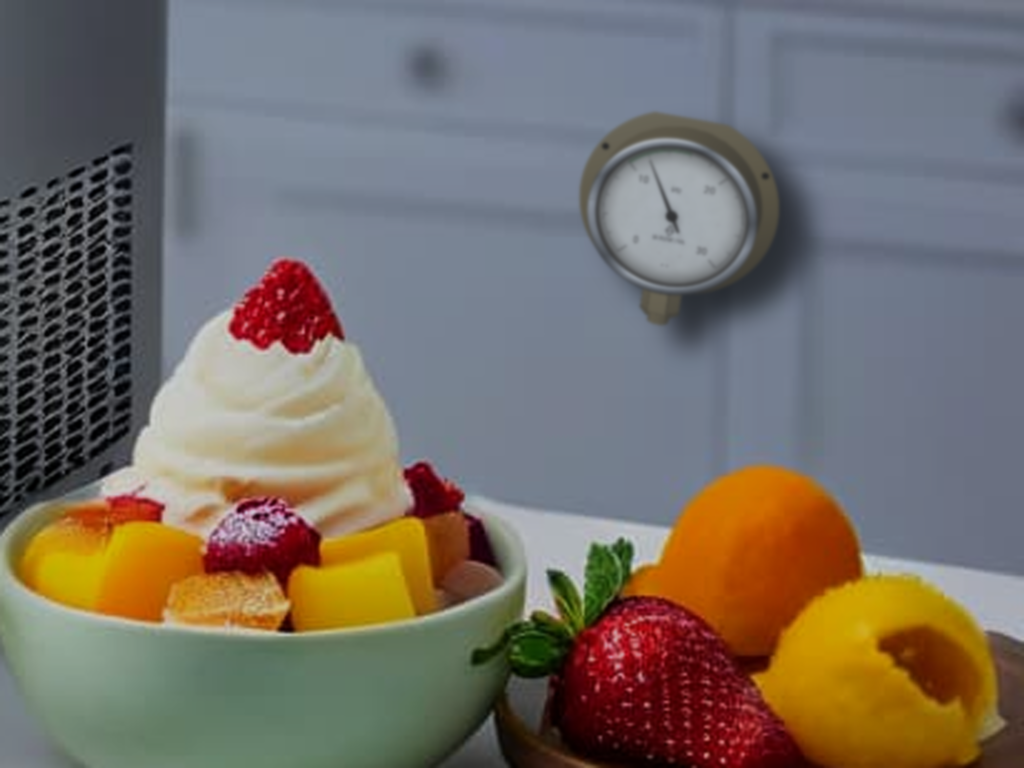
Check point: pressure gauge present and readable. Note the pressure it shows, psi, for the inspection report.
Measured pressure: 12 psi
